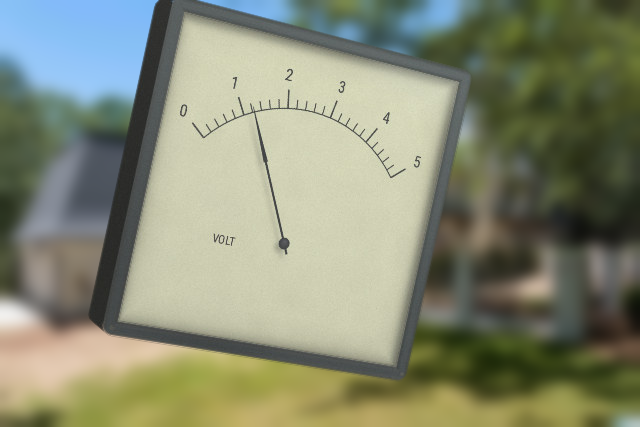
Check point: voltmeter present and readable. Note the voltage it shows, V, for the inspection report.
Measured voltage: 1.2 V
